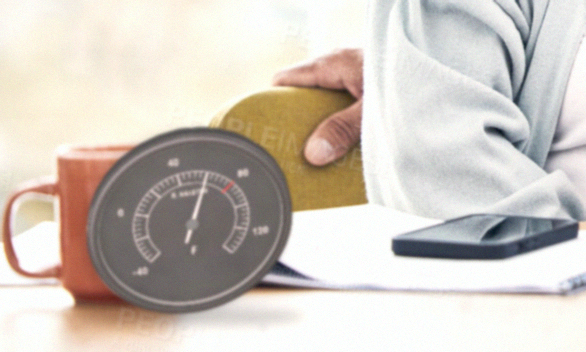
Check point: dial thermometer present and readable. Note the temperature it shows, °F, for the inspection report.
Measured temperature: 60 °F
